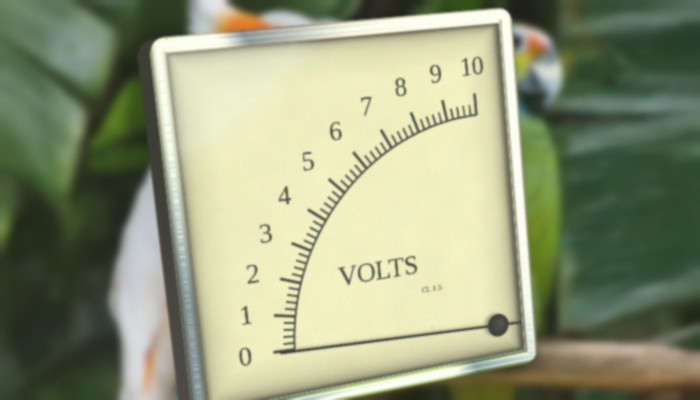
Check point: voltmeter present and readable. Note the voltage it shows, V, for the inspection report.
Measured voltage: 0 V
